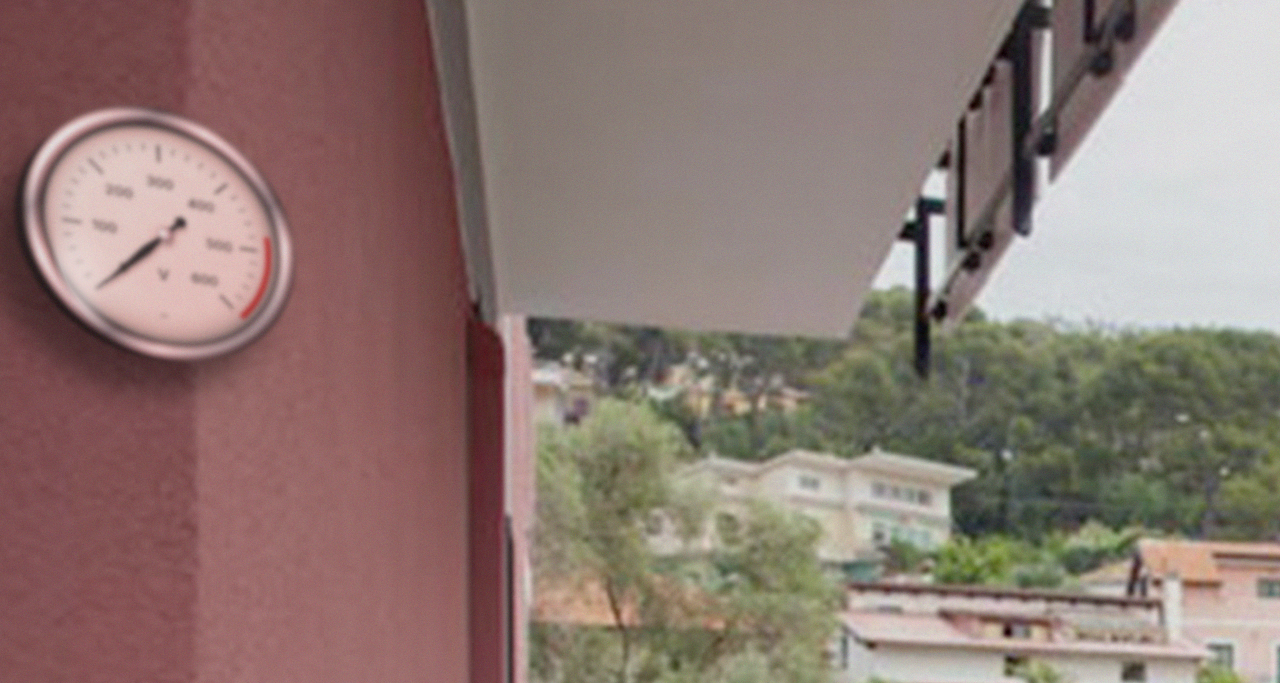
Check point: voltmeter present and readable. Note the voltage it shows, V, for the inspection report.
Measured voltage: 0 V
